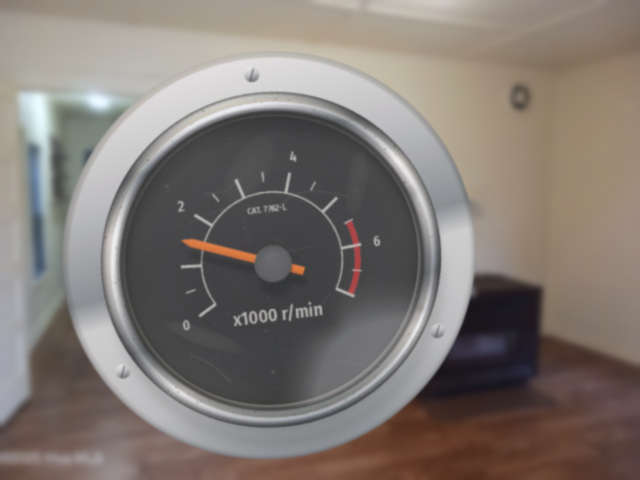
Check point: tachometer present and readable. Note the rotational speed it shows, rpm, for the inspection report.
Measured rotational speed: 1500 rpm
